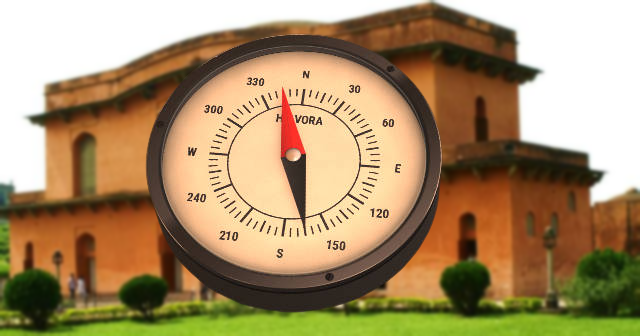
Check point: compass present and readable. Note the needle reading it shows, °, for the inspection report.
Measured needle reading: 345 °
